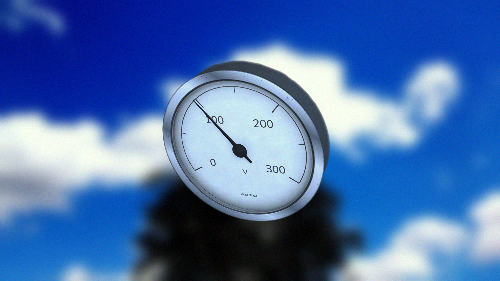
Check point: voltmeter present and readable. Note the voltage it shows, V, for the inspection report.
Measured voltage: 100 V
